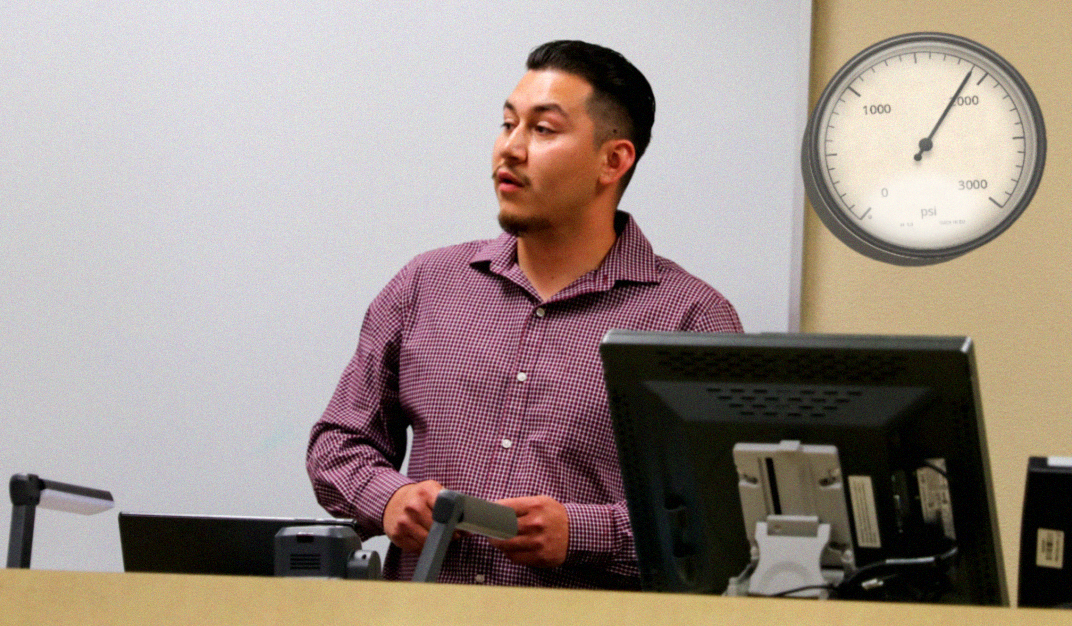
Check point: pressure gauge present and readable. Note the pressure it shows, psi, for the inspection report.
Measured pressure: 1900 psi
